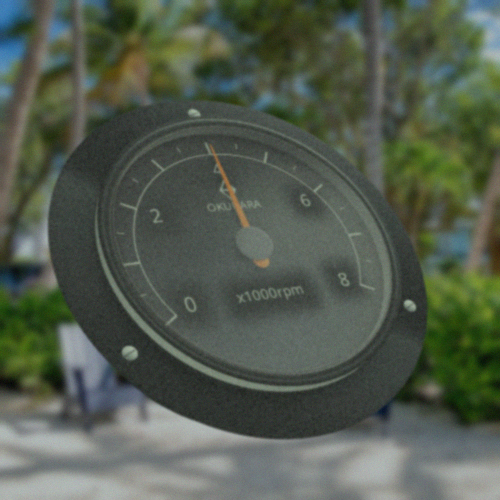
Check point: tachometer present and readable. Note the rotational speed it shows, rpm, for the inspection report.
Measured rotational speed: 4000 rpm
